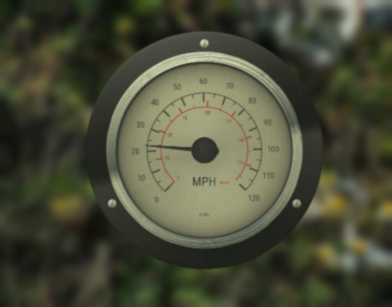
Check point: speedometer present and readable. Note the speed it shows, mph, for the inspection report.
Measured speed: 22.5 mph
